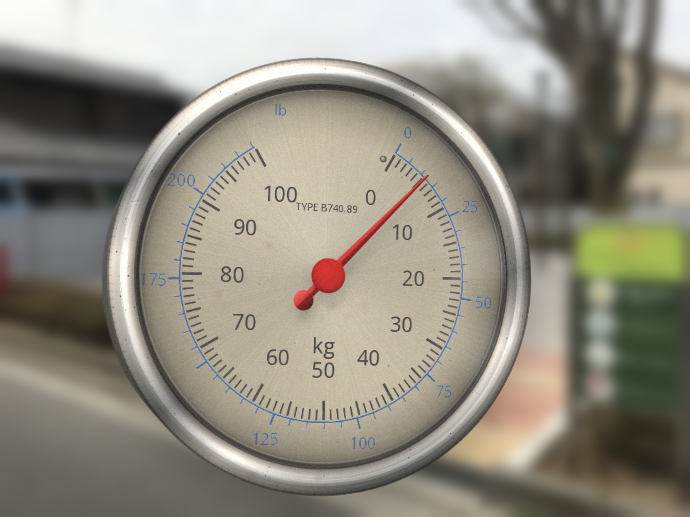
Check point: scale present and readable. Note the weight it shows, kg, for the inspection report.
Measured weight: 5 kg
